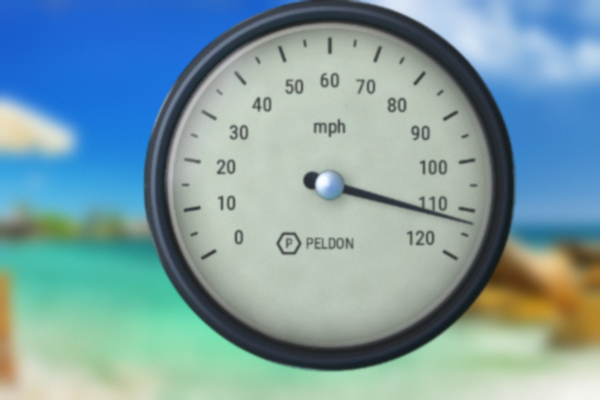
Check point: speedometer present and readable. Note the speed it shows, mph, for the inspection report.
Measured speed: 112.5 mph
